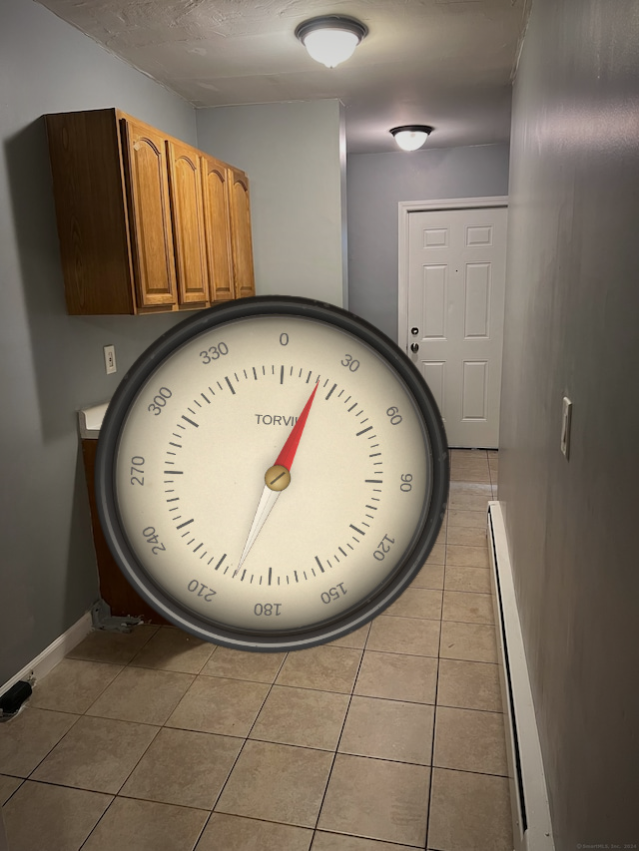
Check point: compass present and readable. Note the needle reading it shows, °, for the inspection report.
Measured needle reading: 20 °
